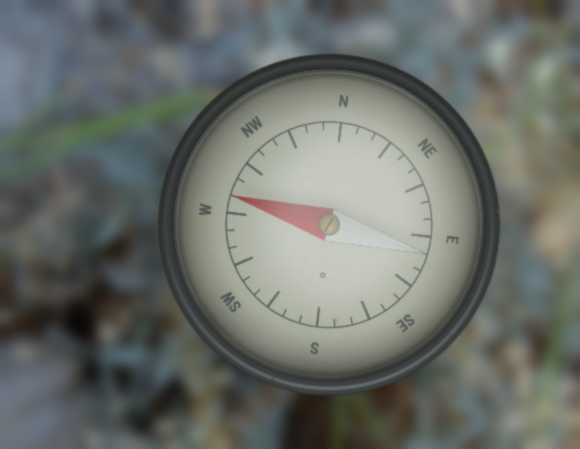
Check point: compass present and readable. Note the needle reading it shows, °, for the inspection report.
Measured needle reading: 280 °
